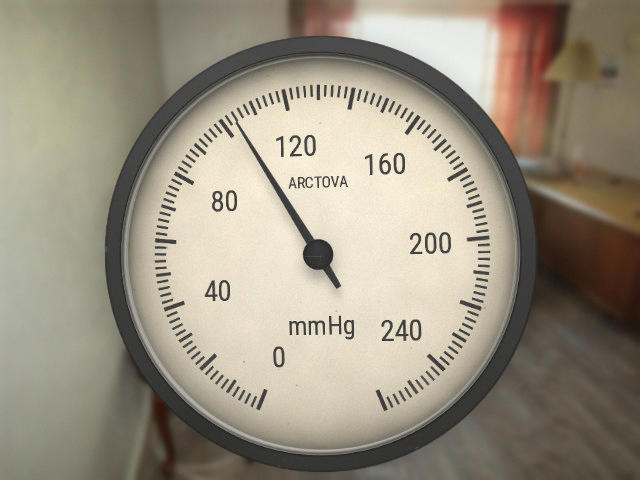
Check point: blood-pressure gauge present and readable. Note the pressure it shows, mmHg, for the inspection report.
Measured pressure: 104 mmHg
